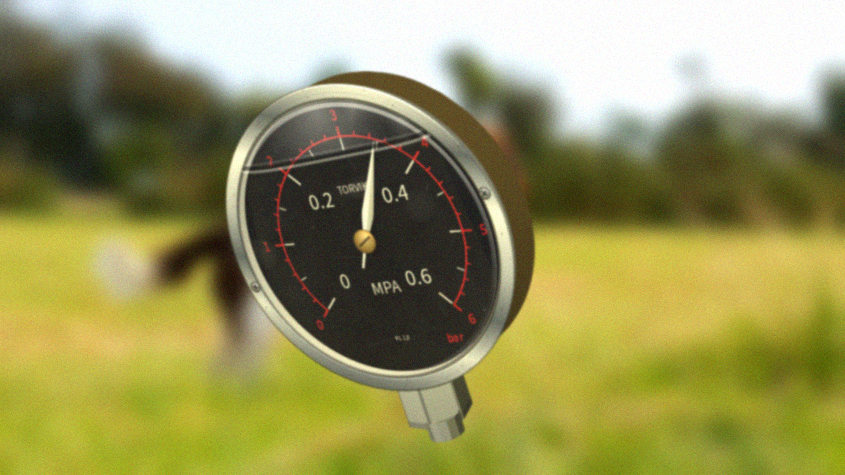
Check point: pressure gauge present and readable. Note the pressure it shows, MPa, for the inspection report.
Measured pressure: 0.35 MPa
